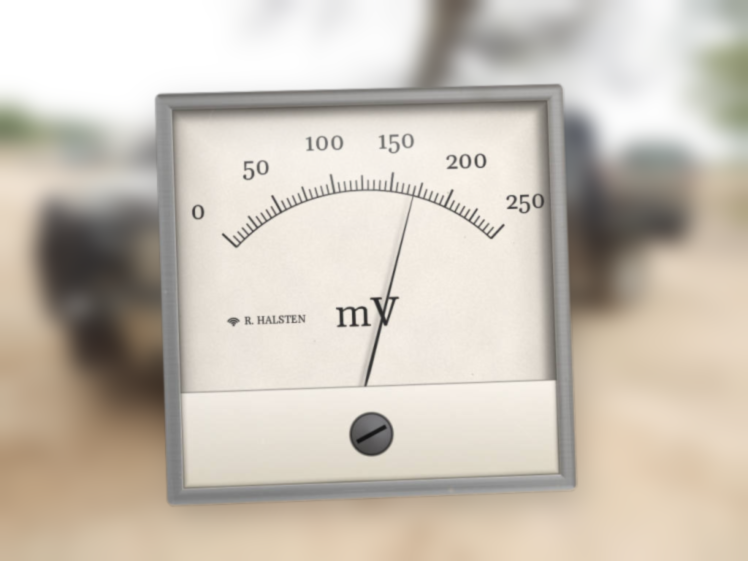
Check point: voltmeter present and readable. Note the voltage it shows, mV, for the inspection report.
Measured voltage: 170 mV
